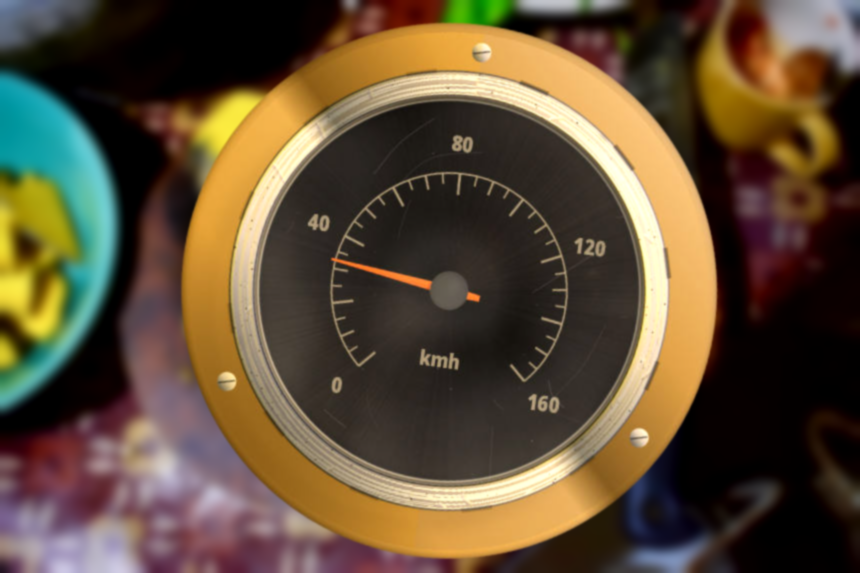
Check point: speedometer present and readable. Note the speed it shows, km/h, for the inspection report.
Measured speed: 32.5 km/h
